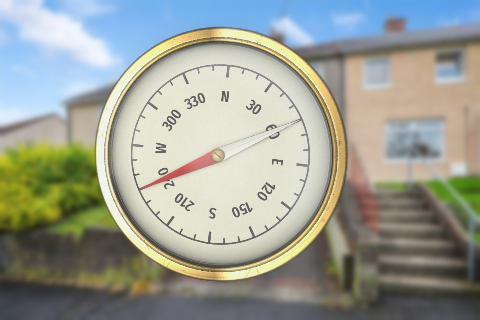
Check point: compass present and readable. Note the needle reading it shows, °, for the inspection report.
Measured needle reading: 240 °
